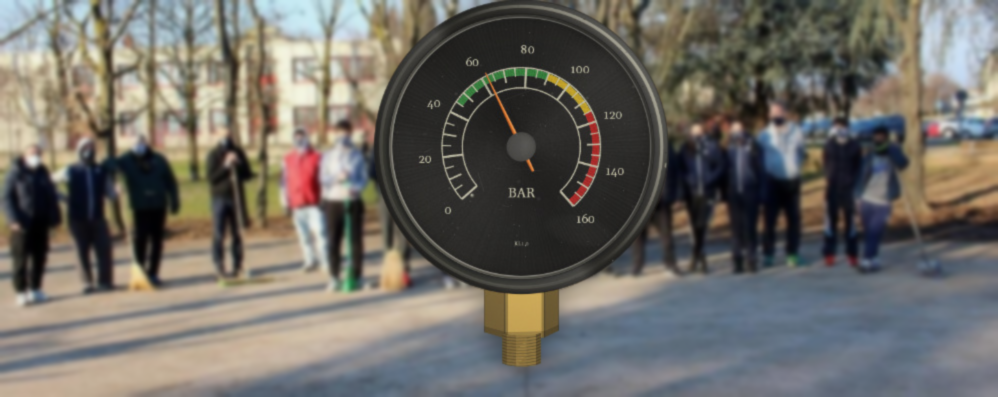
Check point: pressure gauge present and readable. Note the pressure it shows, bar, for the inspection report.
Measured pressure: 62.5 bar
